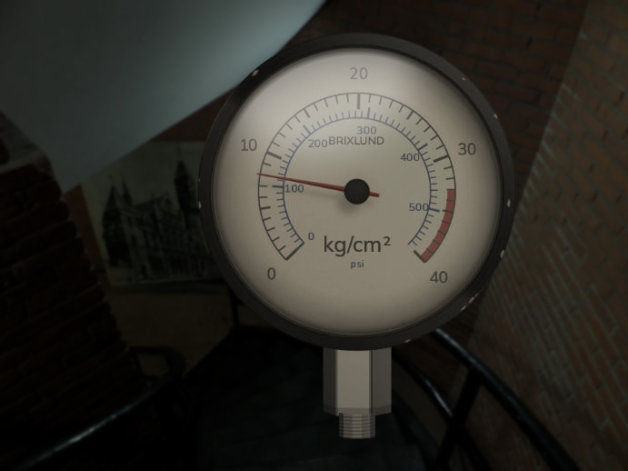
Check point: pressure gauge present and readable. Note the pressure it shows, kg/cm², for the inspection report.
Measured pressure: 8 kg/cm²
